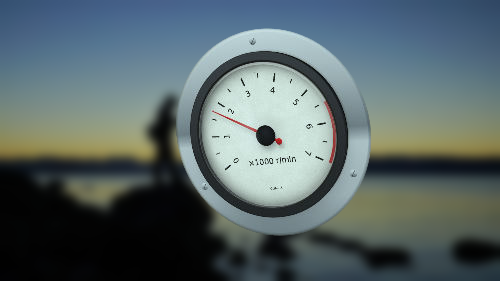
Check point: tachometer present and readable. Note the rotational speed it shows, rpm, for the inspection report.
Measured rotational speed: 1750 rpm
